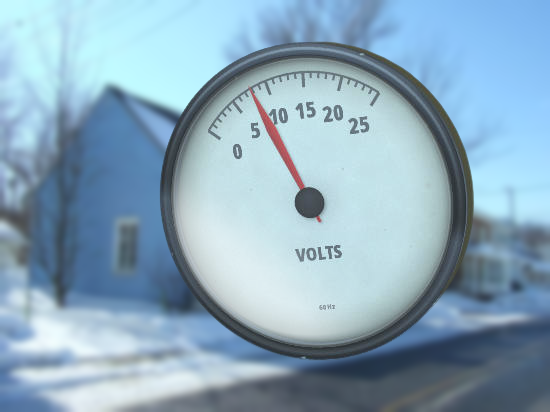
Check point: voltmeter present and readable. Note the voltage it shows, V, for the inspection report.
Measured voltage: 8 V
